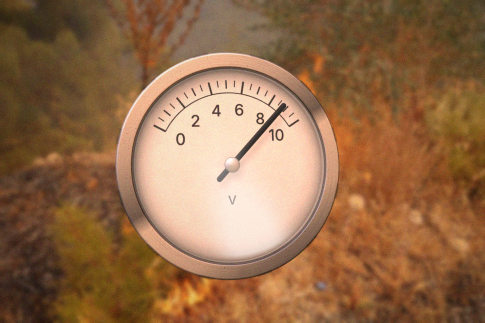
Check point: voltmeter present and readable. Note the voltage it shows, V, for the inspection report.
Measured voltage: 8.75 V
